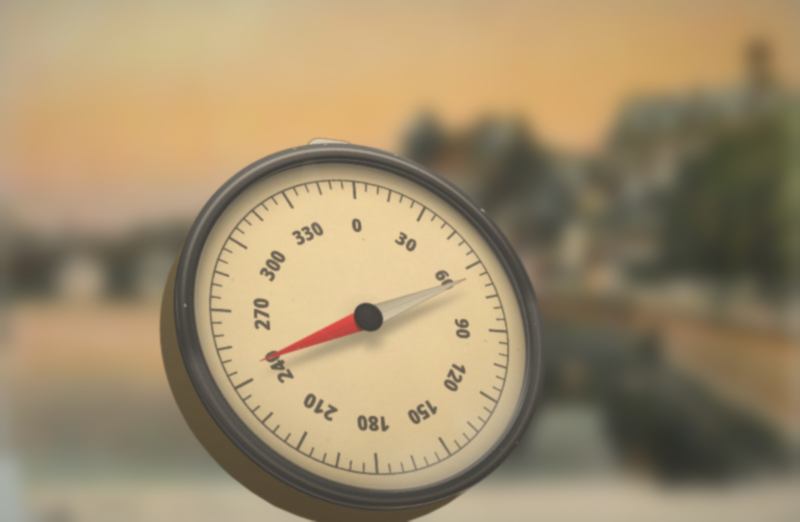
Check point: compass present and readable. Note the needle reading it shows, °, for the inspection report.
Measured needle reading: 245 °
